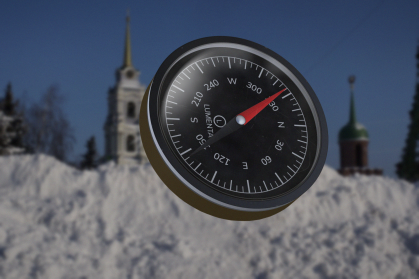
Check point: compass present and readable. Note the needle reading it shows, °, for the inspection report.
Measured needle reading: 325 °
